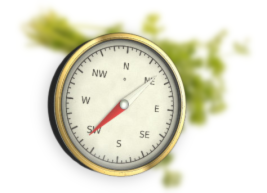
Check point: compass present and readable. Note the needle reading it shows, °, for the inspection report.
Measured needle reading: 225 °
